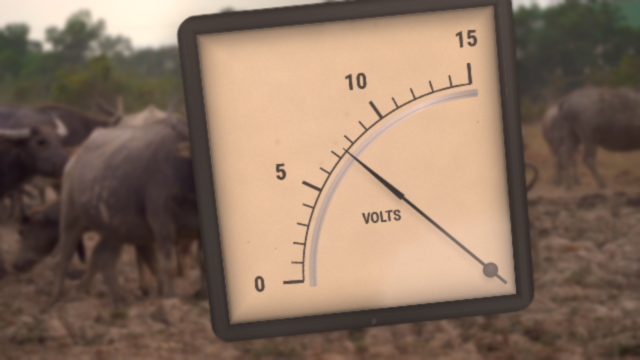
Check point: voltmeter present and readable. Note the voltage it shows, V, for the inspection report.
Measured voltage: 7.5 V
